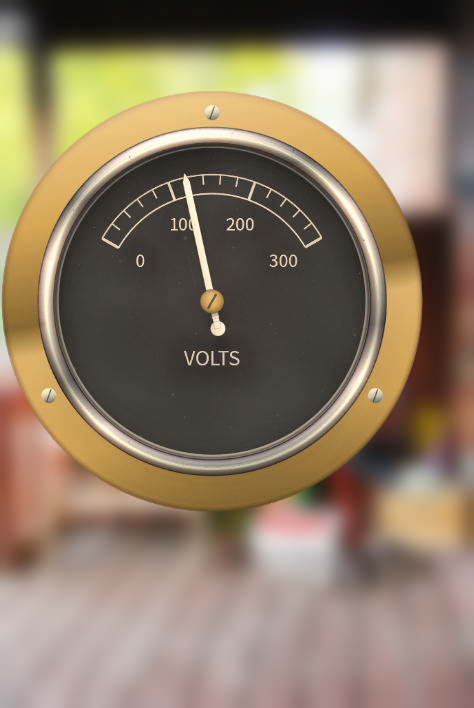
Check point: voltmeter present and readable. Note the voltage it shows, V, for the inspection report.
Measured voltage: 120 V
